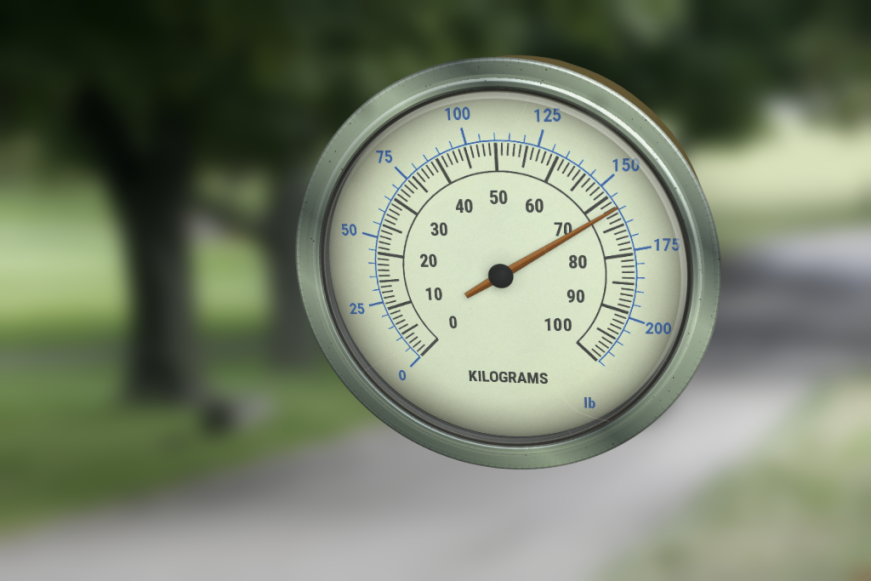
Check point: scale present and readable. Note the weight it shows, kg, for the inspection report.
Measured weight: 72 kg
